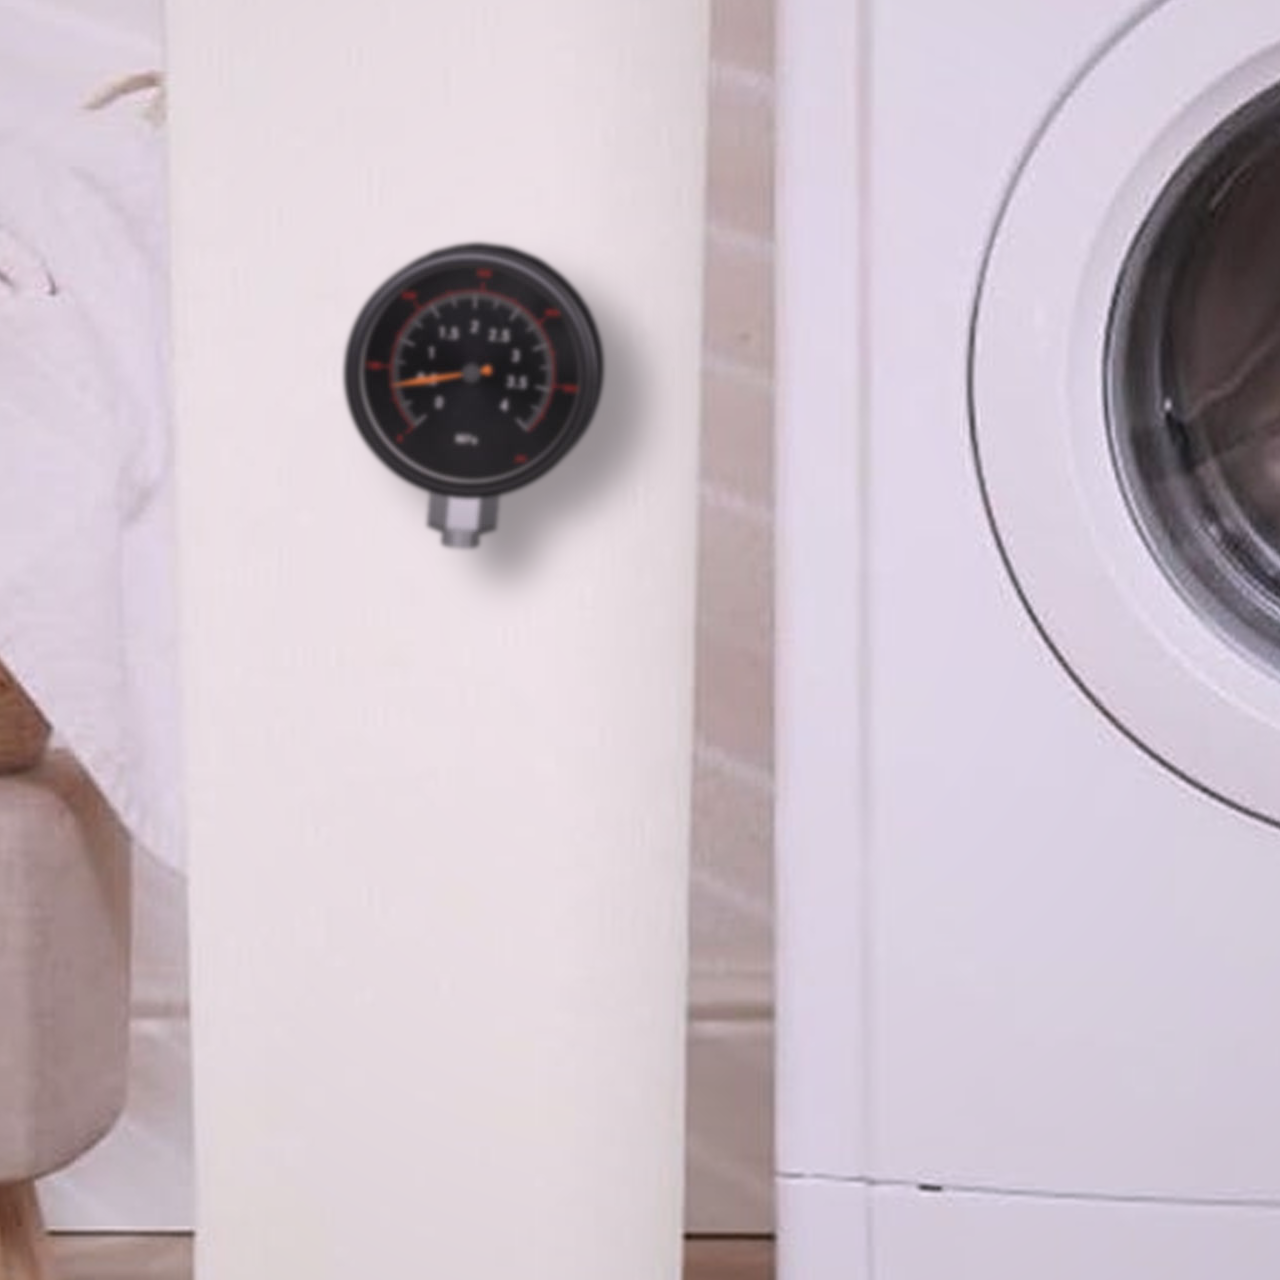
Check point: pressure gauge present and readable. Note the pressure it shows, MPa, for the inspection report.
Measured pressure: 0.5 MPa
